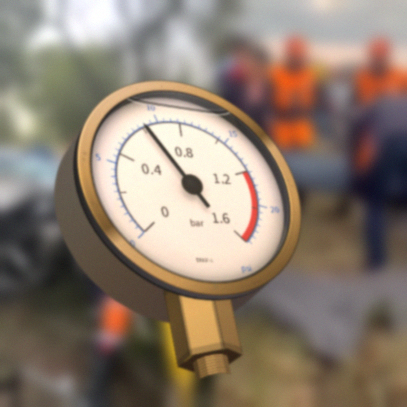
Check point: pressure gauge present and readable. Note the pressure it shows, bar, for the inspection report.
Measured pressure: 0.6 bar
